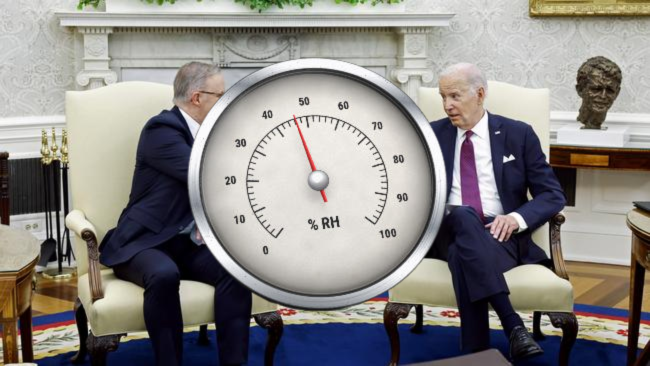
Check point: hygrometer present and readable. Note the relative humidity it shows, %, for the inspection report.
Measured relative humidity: 46 %
